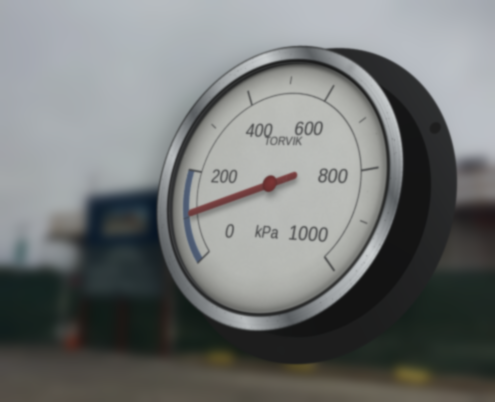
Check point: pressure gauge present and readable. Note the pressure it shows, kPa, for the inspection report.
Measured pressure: 100 kPa
